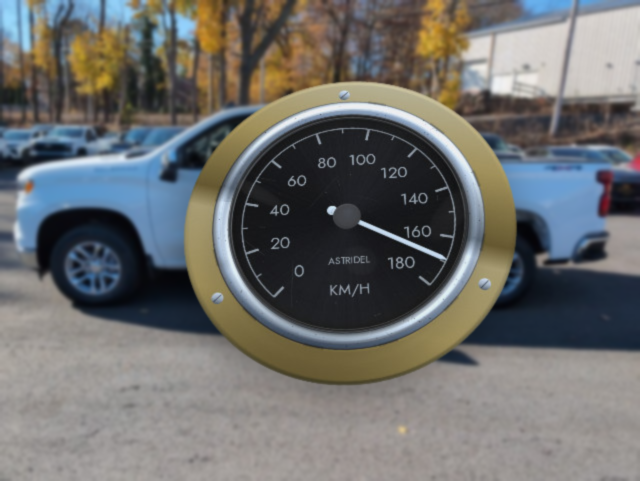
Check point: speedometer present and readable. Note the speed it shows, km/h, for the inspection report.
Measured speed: 170 km/h
